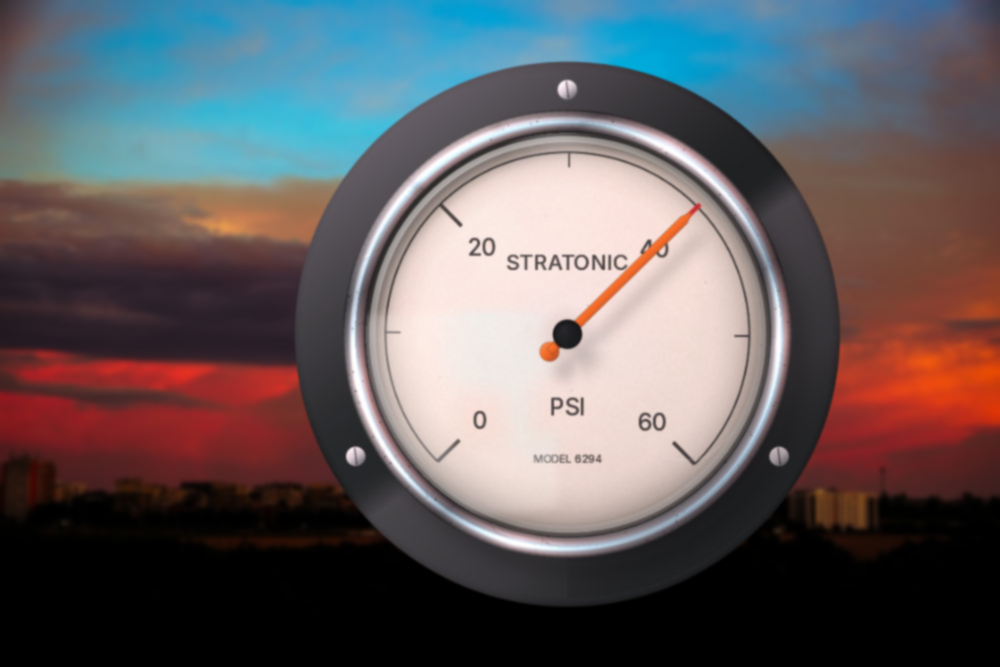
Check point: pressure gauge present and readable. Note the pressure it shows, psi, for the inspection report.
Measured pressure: 40 psi
